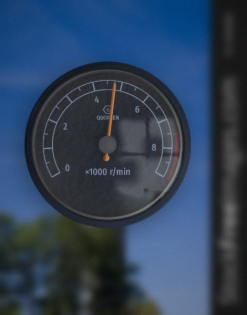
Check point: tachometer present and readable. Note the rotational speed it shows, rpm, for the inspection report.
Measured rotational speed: 4750 rpm
